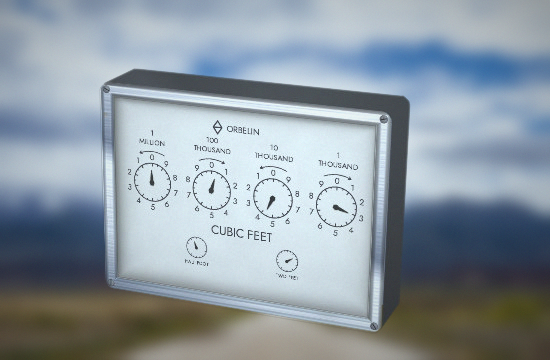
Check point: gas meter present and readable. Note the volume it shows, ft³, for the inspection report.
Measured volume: 4300 ft³
